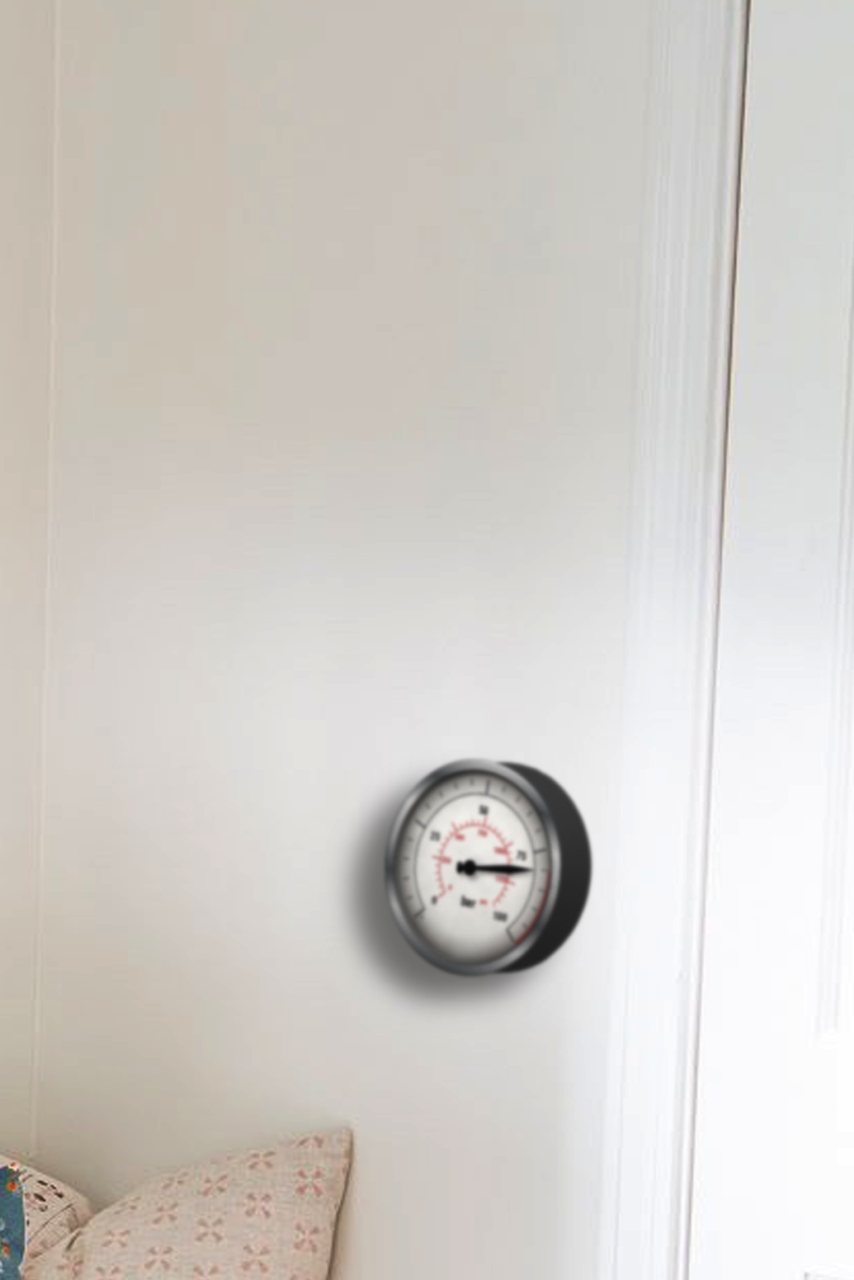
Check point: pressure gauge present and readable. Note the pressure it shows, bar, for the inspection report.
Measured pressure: 80 bar
